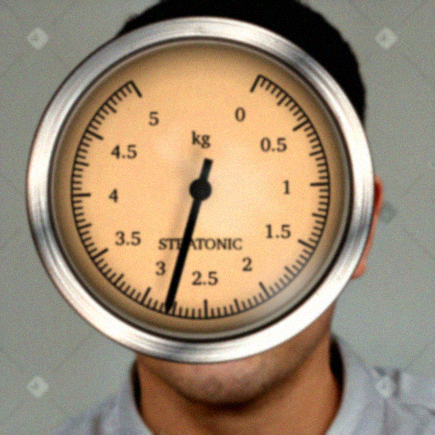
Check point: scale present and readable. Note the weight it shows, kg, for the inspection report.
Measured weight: 2.8 kg
